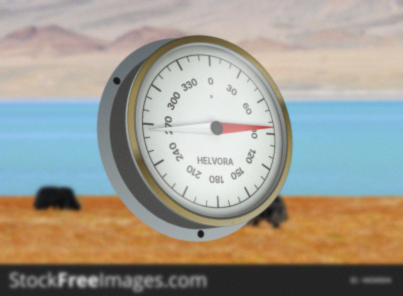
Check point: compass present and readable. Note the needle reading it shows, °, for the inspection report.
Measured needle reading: 85 °
